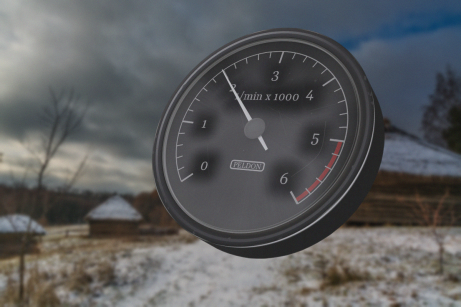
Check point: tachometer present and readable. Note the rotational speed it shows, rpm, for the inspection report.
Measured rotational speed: 2000 rpm
